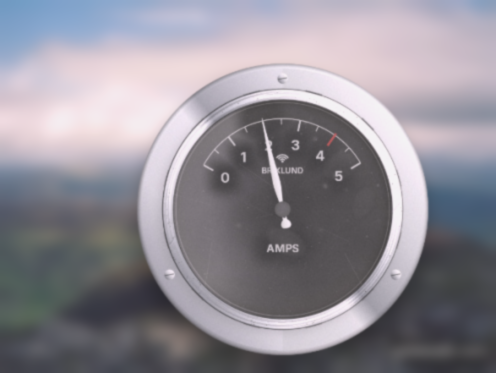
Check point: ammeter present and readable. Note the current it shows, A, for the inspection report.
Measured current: 2 A
